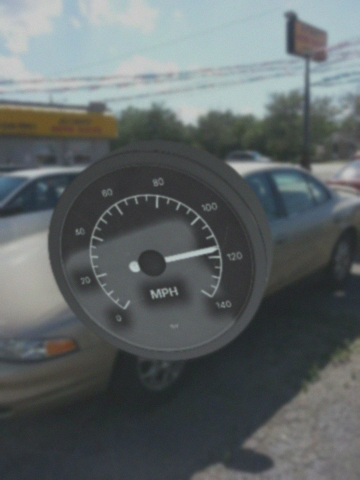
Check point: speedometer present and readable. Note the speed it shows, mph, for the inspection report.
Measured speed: 115 mph
